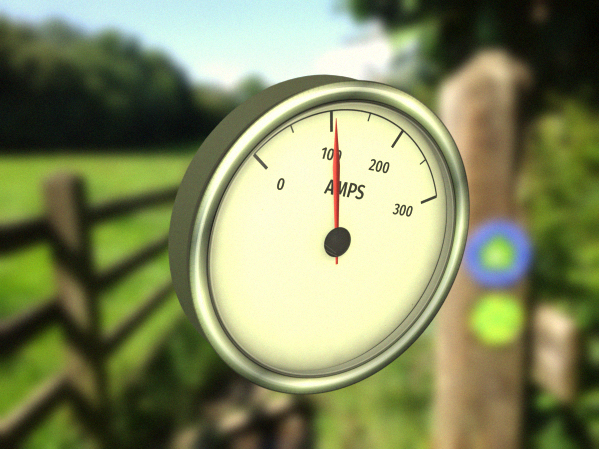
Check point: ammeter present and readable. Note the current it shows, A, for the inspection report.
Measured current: 100 A
